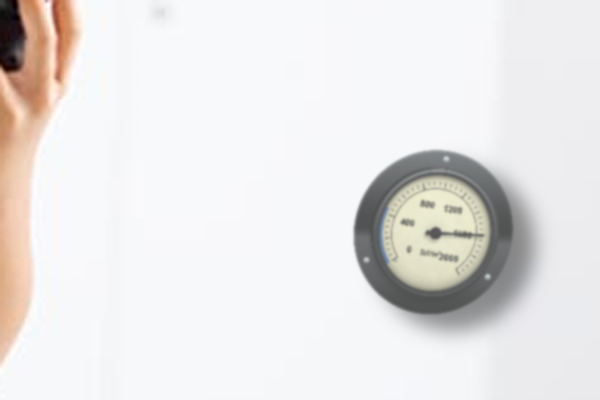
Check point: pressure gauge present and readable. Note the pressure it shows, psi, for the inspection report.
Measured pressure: 1600 psi
